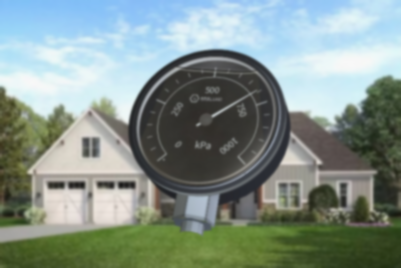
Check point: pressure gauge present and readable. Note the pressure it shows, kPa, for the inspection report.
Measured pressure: 700 kPa
